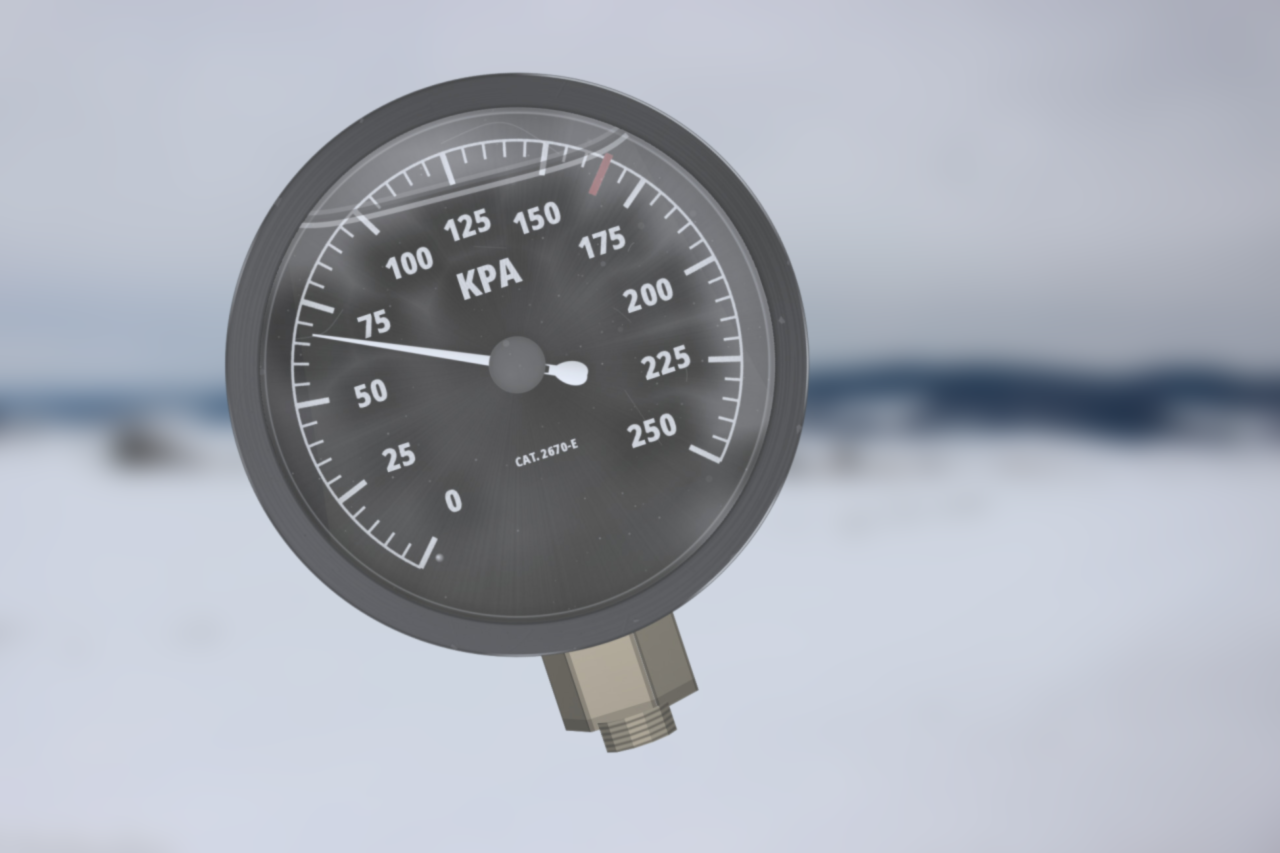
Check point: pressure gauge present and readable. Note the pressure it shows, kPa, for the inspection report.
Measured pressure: 67.5 kPa
